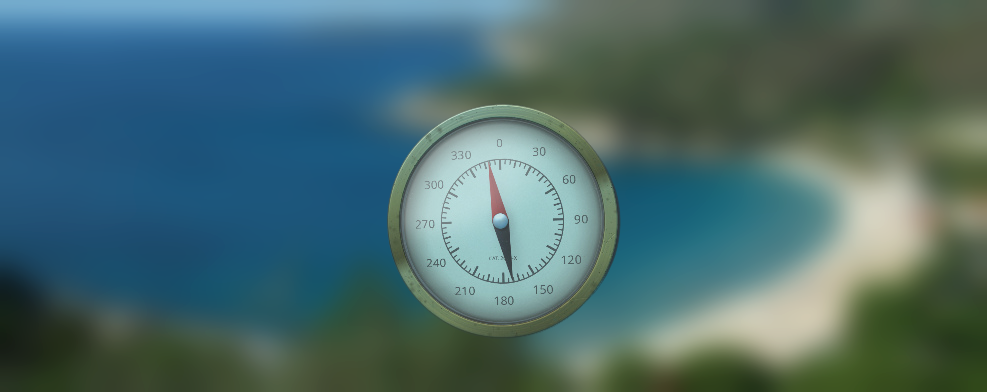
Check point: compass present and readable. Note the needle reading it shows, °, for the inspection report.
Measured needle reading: 350 °
